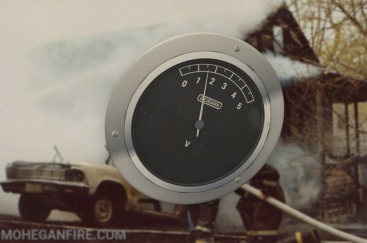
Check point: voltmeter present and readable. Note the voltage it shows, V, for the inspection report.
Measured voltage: 1.5 V
